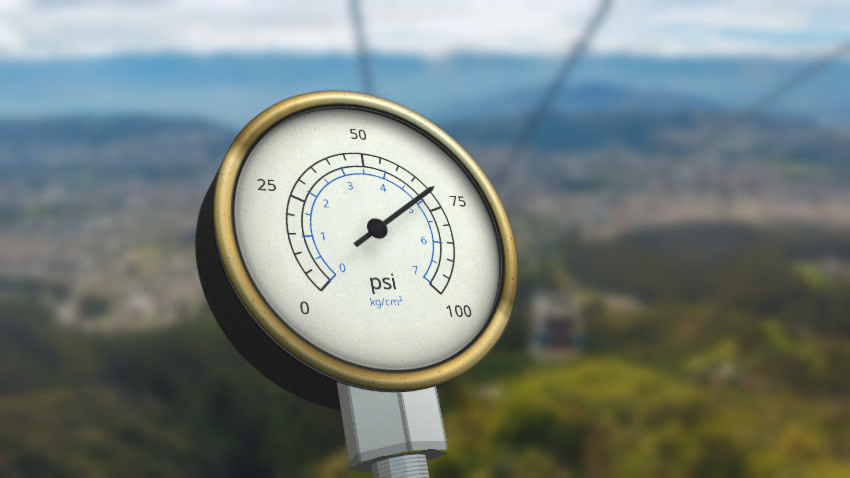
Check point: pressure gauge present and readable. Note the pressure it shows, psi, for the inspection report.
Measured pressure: 70 psi
